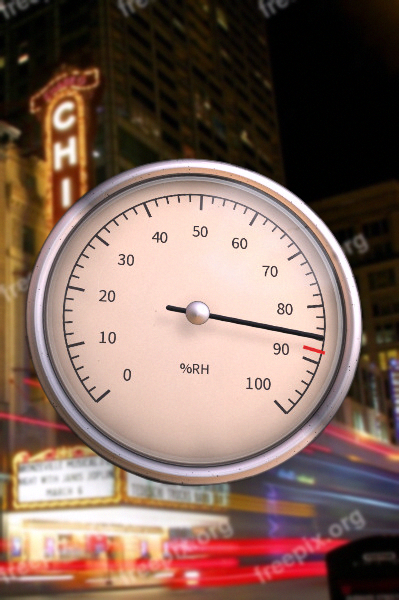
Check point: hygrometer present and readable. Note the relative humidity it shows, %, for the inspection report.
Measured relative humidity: 86 %
